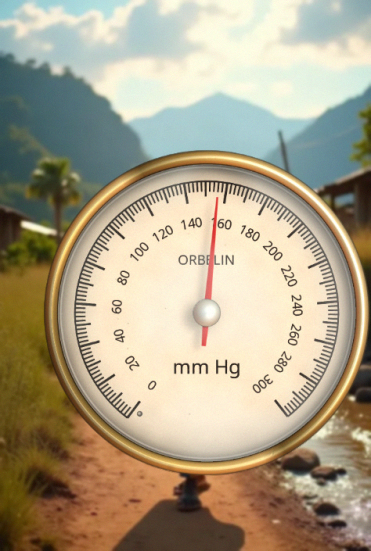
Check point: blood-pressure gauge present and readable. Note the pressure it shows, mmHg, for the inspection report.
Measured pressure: 156 mmHg
